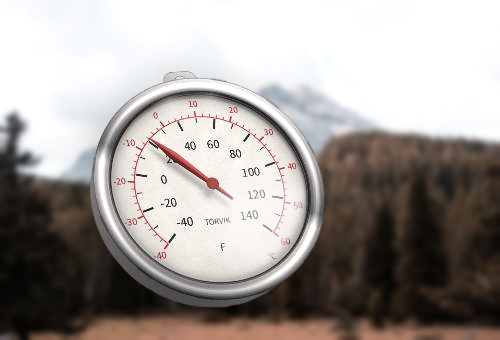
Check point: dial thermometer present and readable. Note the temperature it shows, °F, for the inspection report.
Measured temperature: 20 °F
